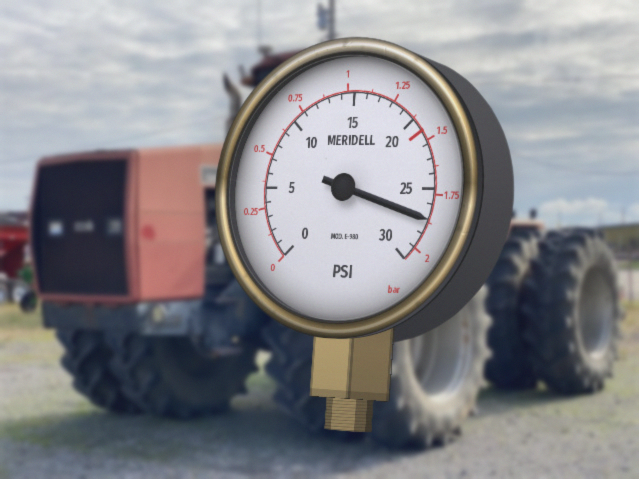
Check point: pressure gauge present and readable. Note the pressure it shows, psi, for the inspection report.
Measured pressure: 27 psi
